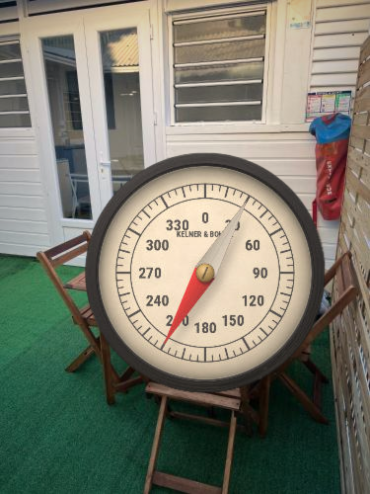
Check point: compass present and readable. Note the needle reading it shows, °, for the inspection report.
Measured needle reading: 210 °
